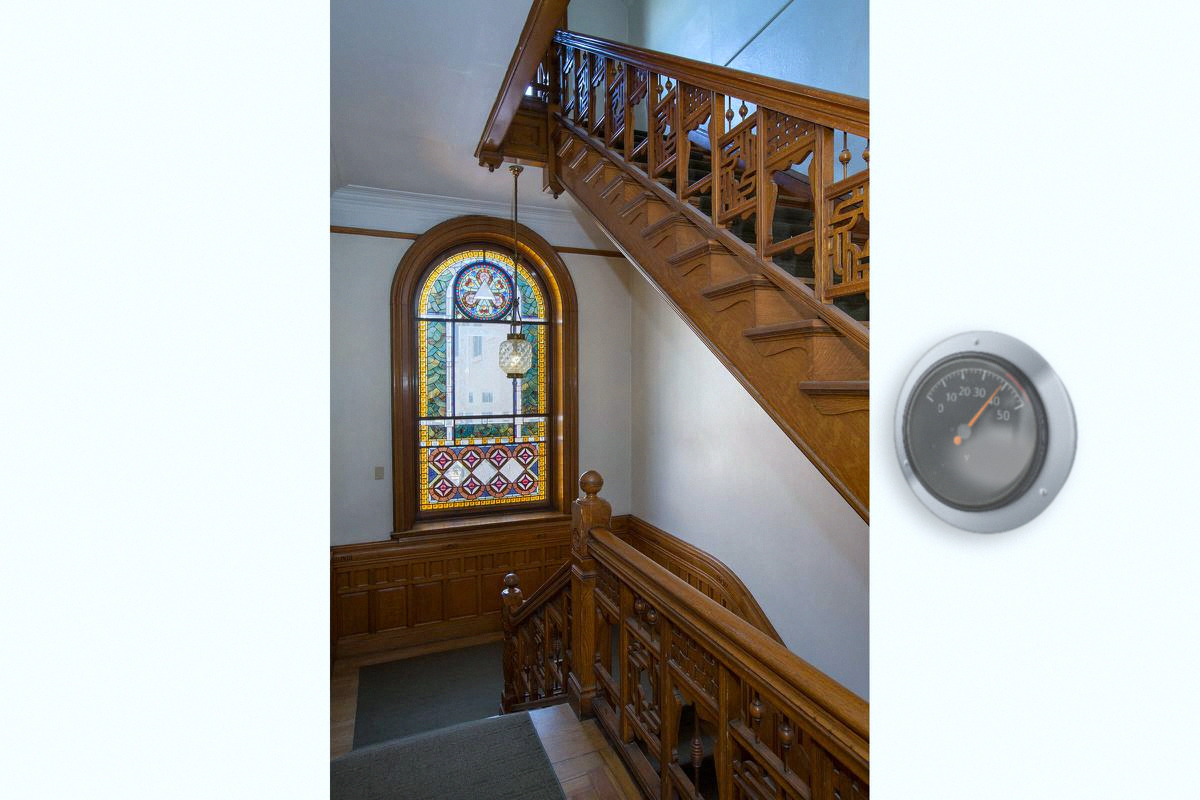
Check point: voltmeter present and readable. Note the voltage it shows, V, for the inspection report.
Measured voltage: 40 V
